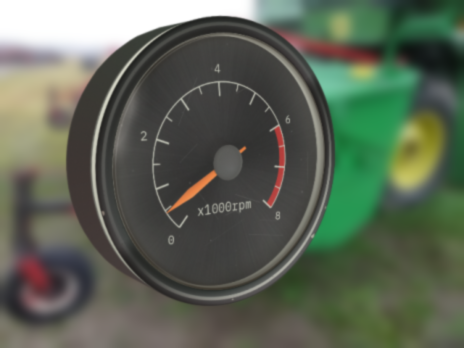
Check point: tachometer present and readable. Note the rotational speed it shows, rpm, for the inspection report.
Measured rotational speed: 500 rpm
